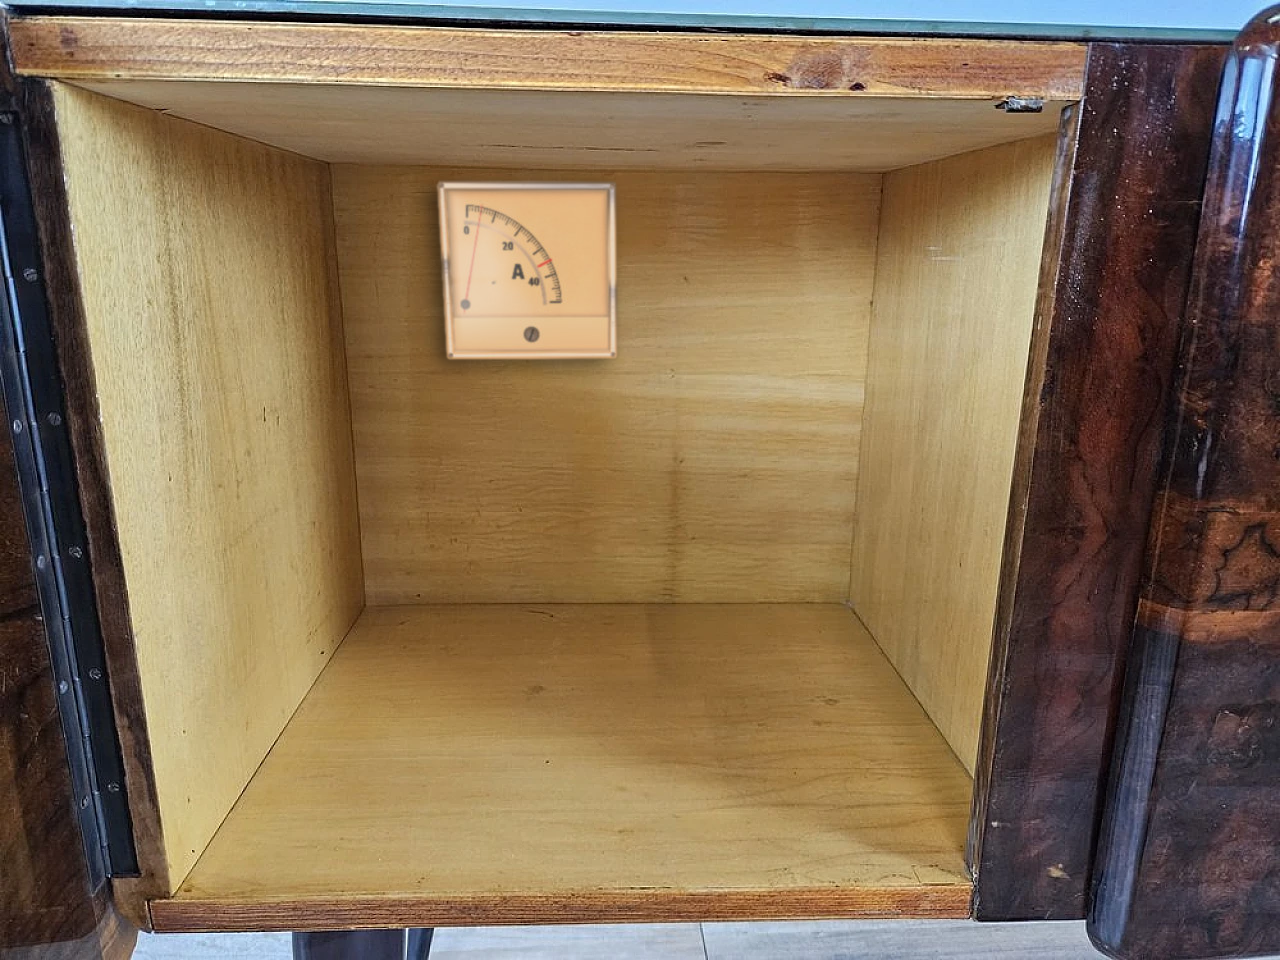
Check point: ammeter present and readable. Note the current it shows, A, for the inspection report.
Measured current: 5 A
